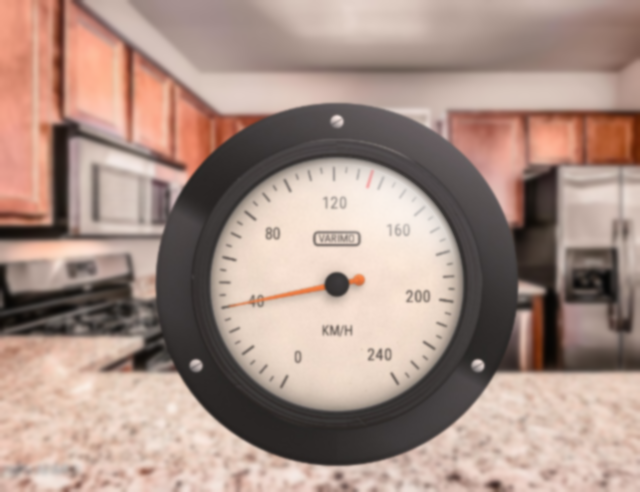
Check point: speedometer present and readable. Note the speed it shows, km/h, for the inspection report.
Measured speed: 40 km/h
